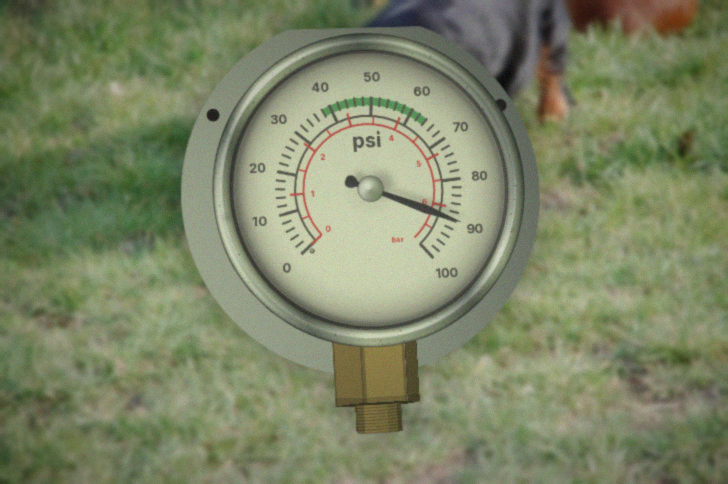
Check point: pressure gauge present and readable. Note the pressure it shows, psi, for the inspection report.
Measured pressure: 90 psi
